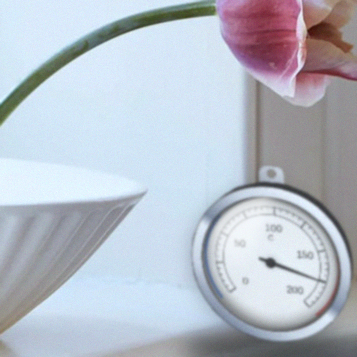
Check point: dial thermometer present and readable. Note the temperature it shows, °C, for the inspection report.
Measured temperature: 175 °C
